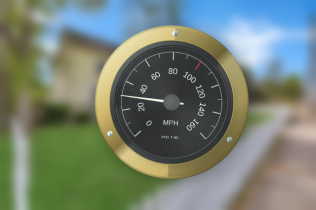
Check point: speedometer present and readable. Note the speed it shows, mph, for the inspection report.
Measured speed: 30 mph
